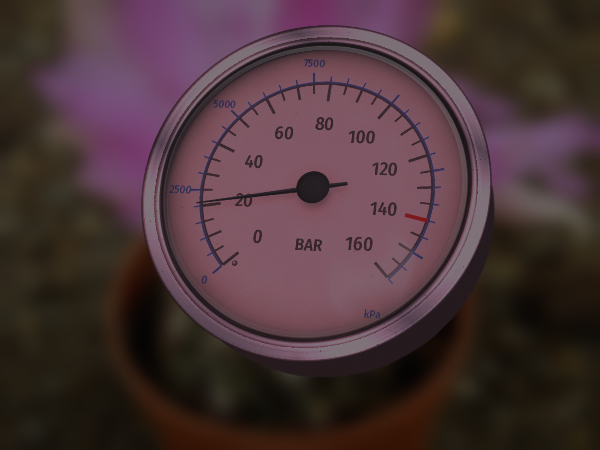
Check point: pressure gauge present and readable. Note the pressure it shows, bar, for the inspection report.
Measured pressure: 20 bar
